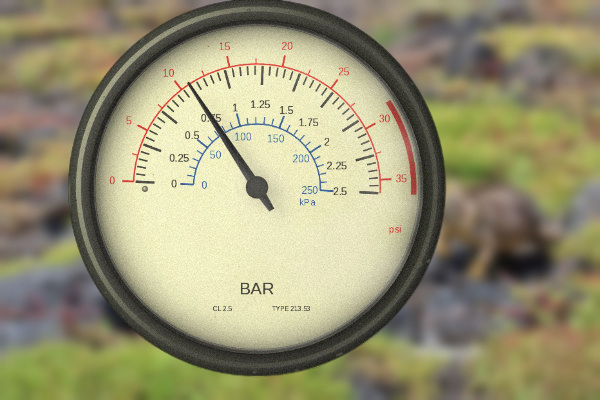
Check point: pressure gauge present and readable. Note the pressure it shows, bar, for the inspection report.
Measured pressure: 0.75 bar
